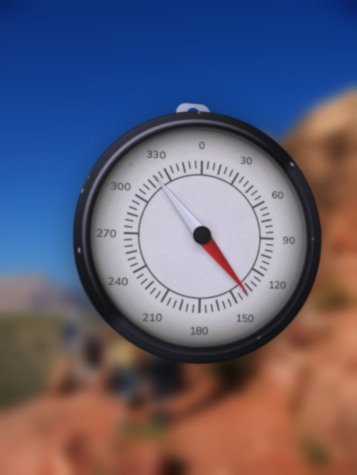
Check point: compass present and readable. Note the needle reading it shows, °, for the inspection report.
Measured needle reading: 140 °
